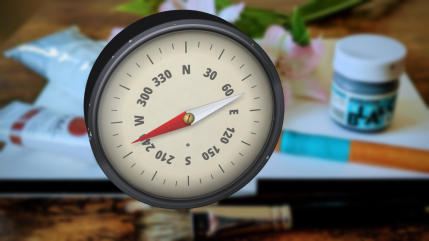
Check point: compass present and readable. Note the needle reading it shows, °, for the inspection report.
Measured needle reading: 250 °
